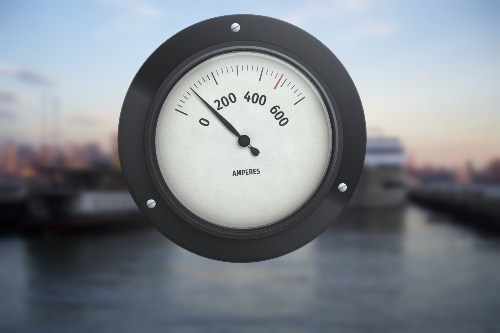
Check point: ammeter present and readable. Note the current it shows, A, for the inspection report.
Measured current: 100 A
